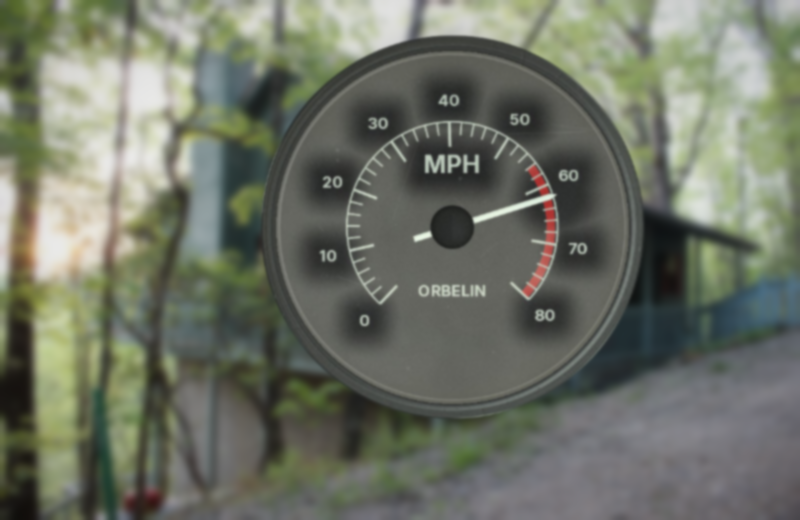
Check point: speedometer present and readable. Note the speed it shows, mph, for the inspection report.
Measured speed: 62 mph
